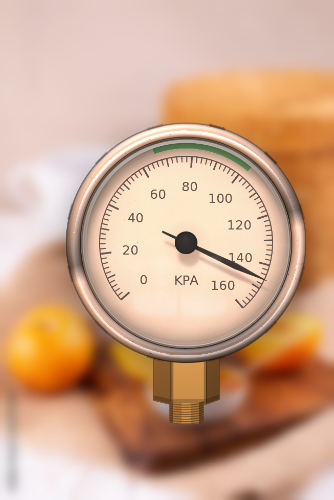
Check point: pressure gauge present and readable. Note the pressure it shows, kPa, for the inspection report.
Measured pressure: 146 kPa
